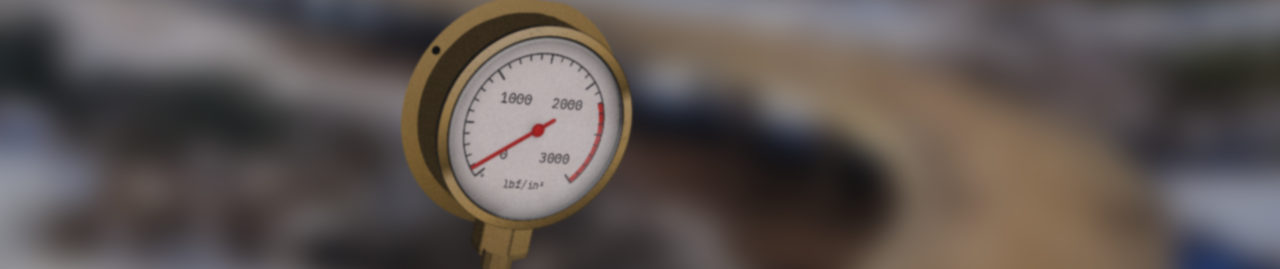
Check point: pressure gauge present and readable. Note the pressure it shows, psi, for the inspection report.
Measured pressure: 100 psi
